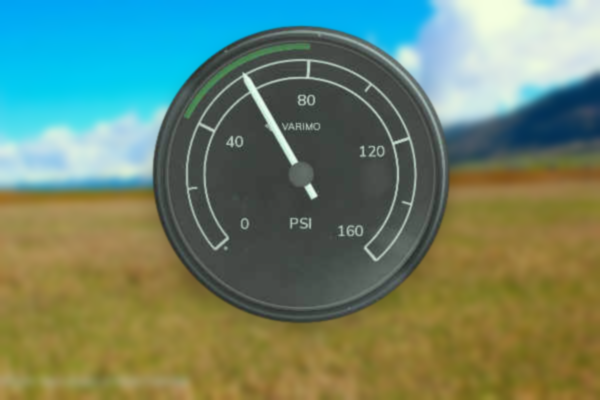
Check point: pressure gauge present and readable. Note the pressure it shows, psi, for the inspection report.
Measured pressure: 60 psi
